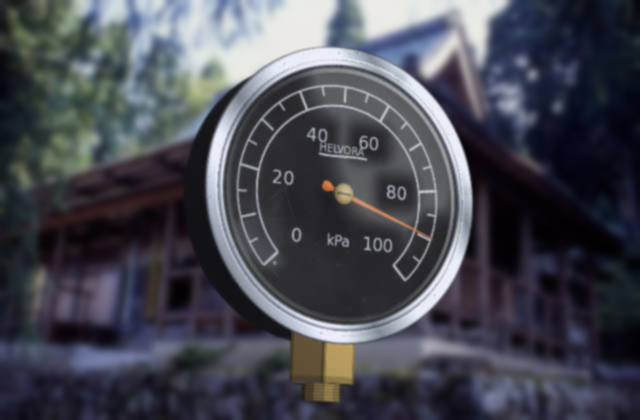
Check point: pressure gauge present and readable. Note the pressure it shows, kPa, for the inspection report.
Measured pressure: 90 kPa
